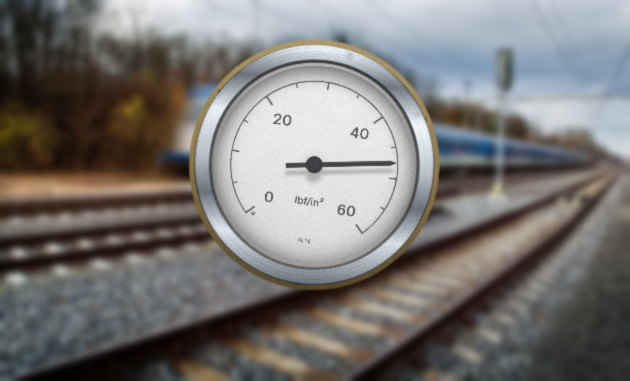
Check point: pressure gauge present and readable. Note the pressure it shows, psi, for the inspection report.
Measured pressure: 47.5 psi
